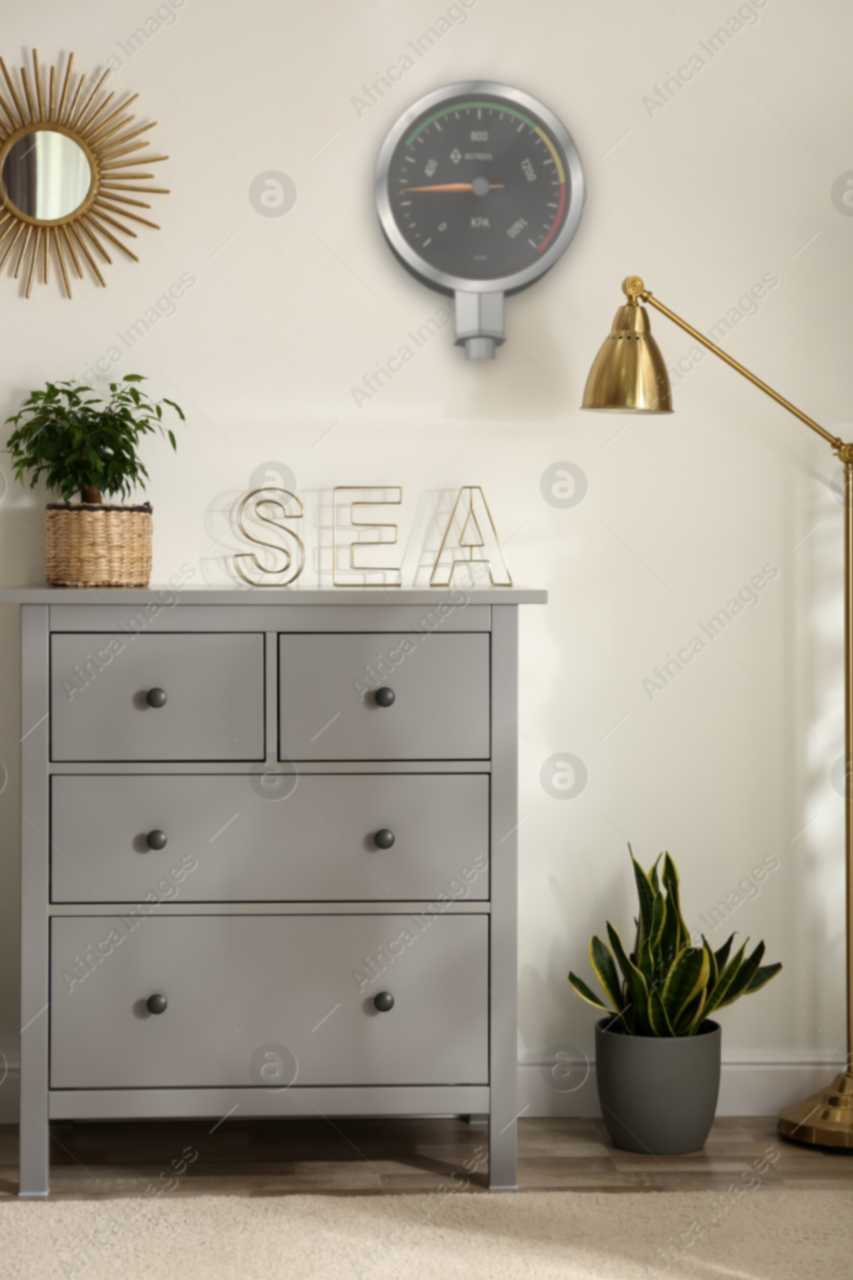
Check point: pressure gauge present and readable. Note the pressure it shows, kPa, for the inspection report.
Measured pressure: 250 kPa
